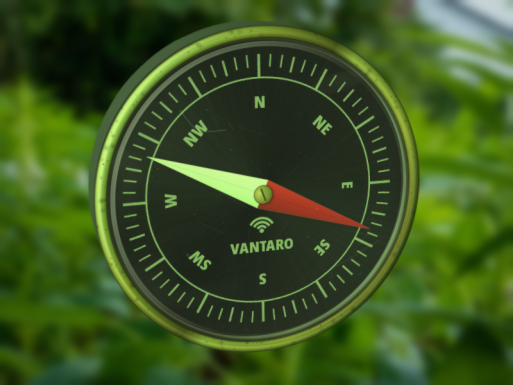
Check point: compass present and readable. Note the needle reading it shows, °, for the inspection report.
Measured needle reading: 112.5 °
